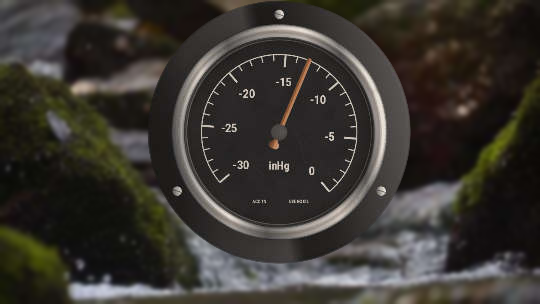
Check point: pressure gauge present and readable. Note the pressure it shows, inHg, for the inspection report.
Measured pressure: -13 inHg
